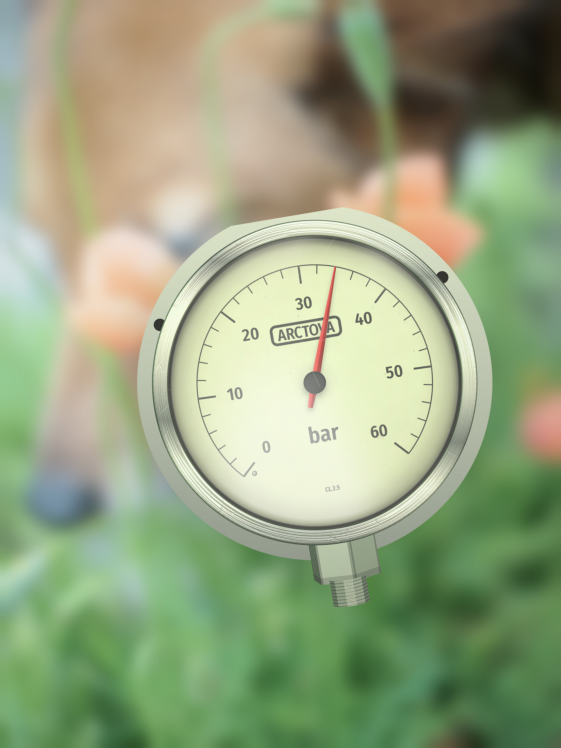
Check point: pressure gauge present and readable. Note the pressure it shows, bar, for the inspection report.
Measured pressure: 34 bar
